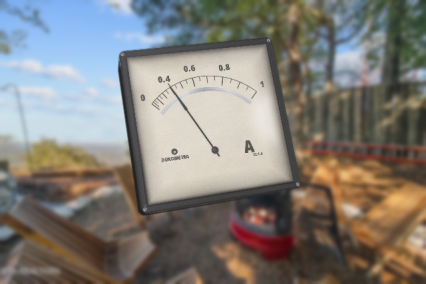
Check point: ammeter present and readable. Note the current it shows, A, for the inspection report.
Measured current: 0.4 A
